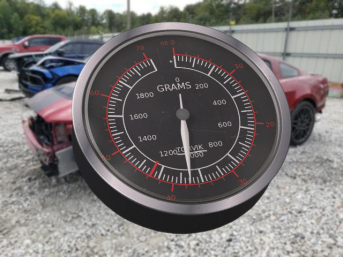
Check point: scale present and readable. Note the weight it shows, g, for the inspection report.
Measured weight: 1060 g
